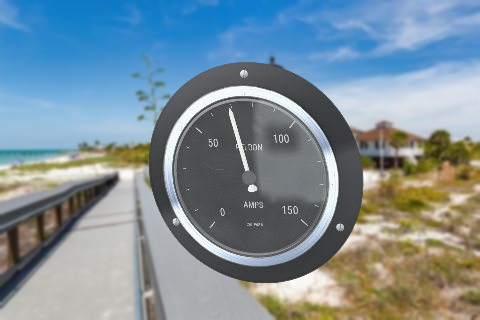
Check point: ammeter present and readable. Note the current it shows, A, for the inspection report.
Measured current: 70 A
